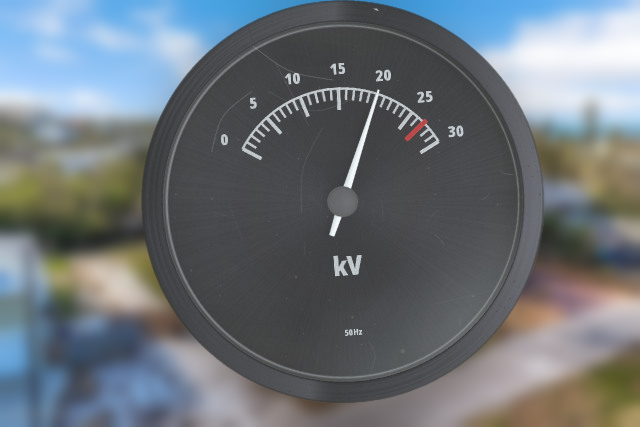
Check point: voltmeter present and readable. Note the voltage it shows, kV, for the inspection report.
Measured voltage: 20 kV
